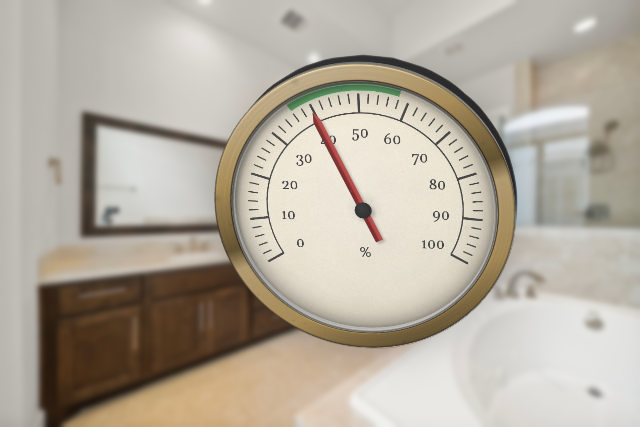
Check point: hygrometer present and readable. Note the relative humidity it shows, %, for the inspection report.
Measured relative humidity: 40 %
